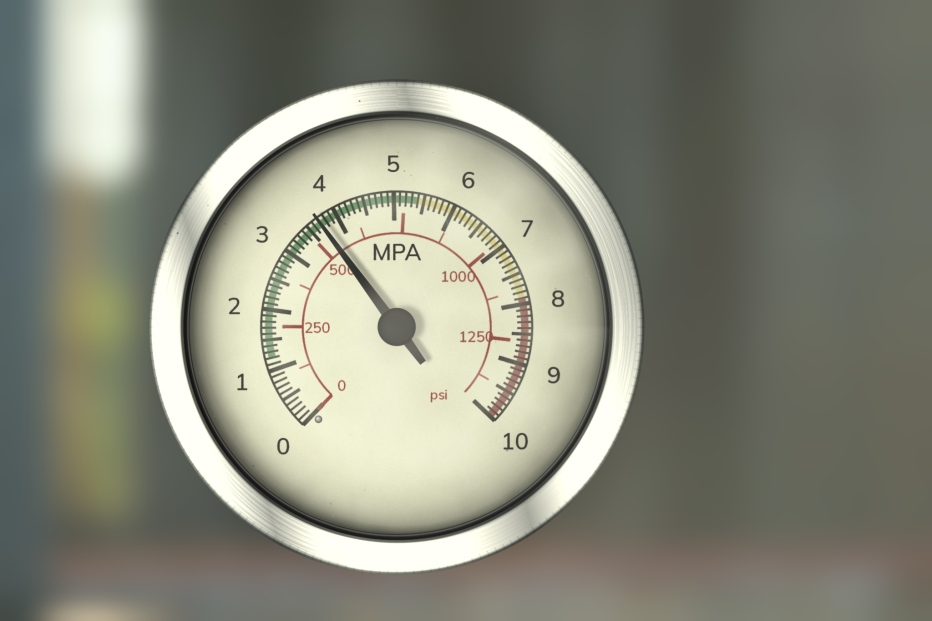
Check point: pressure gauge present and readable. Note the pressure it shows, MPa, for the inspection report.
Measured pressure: 3.7 MPa
